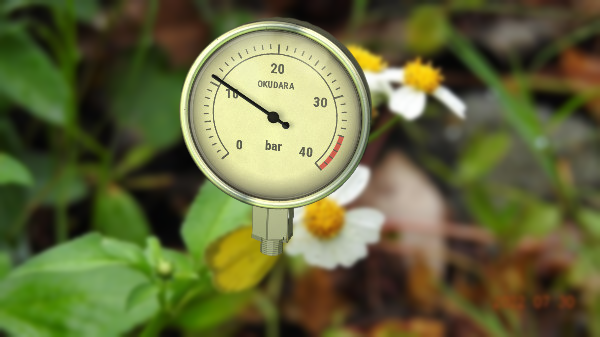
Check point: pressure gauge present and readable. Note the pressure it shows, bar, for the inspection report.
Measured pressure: 11 bar
